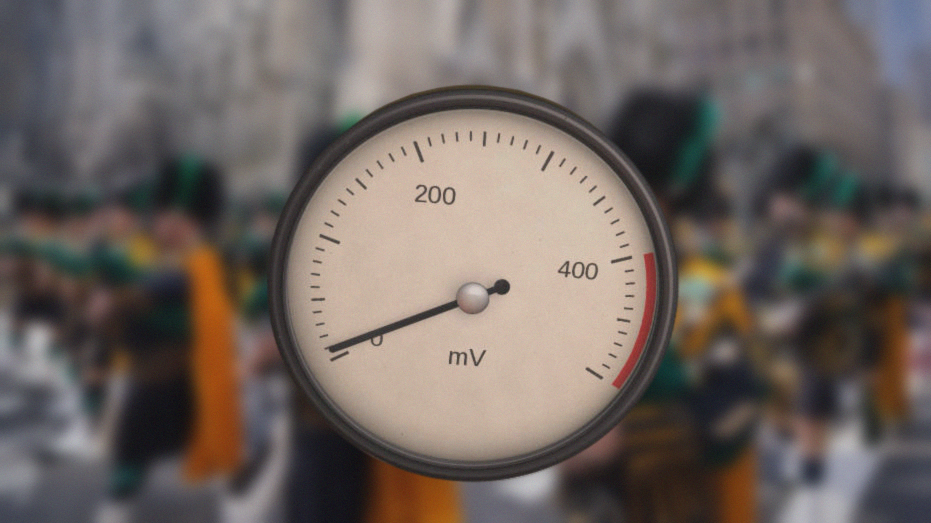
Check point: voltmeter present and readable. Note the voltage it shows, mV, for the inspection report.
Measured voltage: 10 mV
